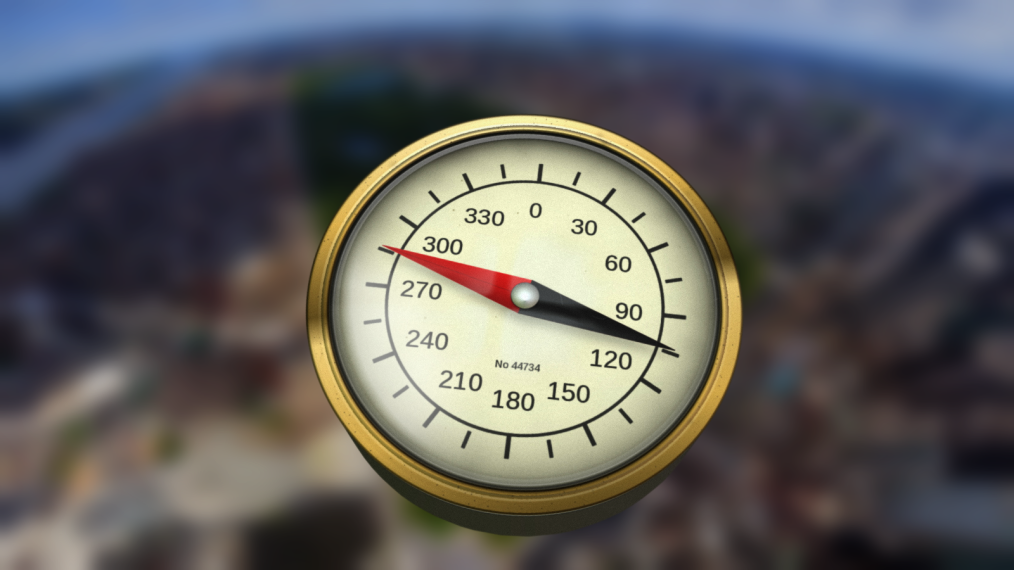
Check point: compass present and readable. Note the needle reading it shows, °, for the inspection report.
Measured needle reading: 285 °
